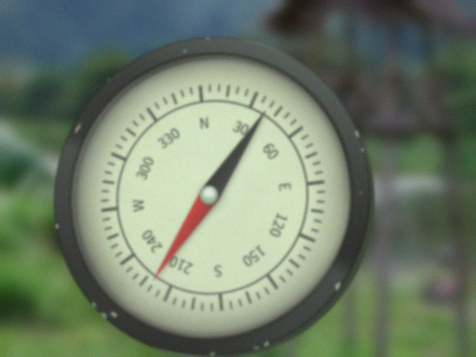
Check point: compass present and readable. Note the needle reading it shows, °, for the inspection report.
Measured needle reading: 220 °
